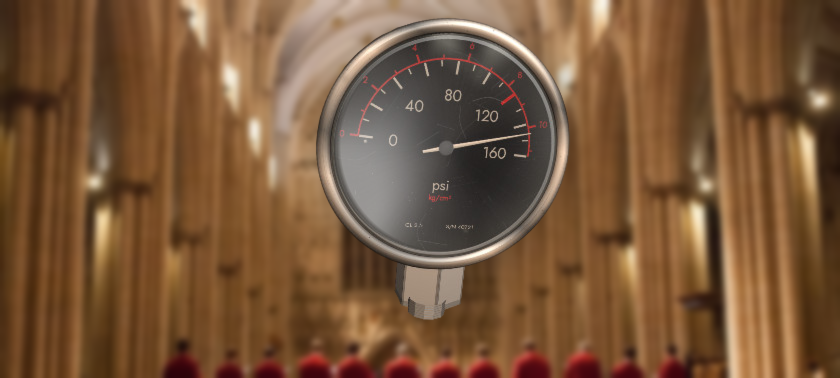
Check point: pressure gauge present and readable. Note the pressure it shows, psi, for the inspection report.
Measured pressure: 145 psi
